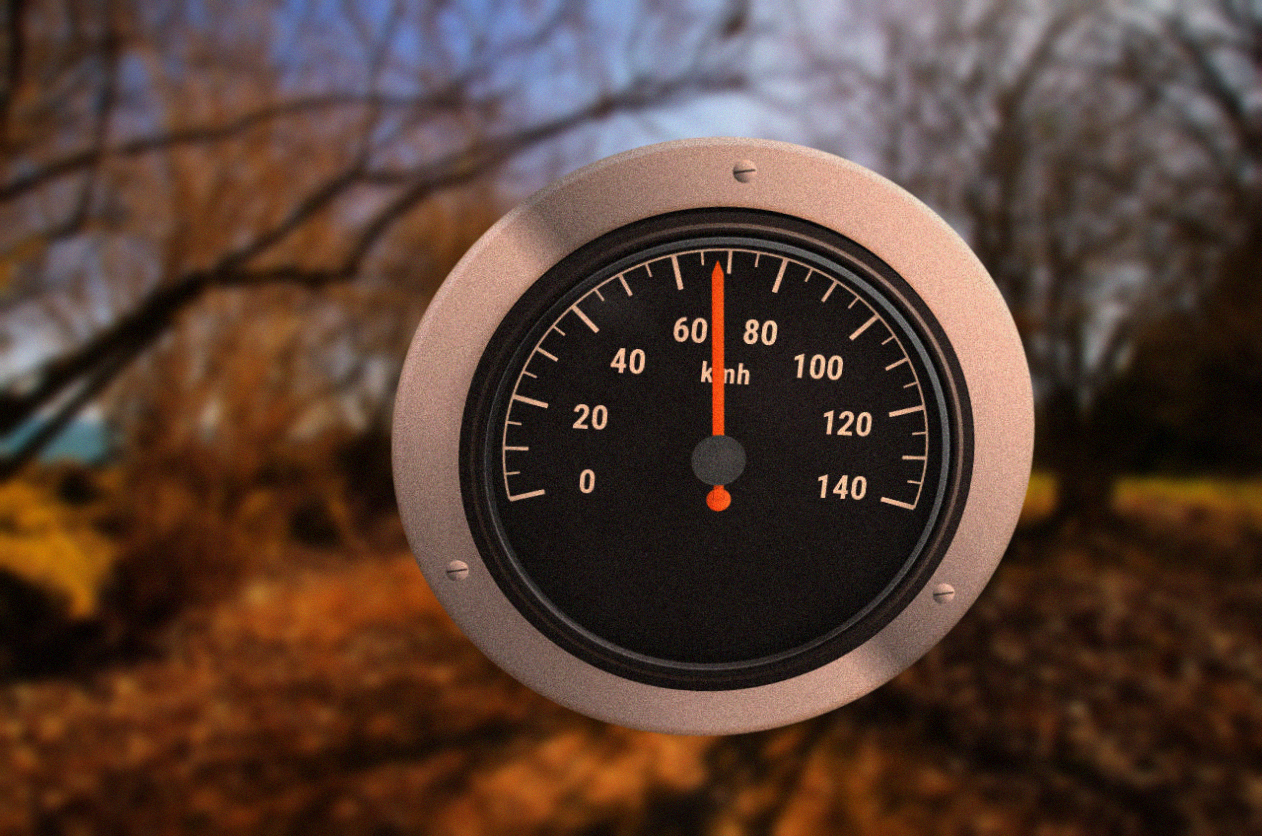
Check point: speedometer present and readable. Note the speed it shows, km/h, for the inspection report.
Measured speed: 67.5 km/h
